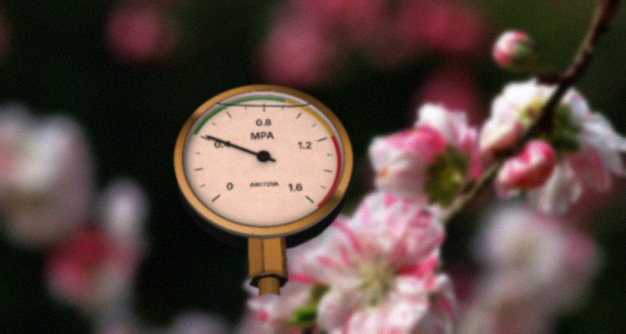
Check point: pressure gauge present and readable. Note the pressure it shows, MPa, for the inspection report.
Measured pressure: 0.4 MPa
